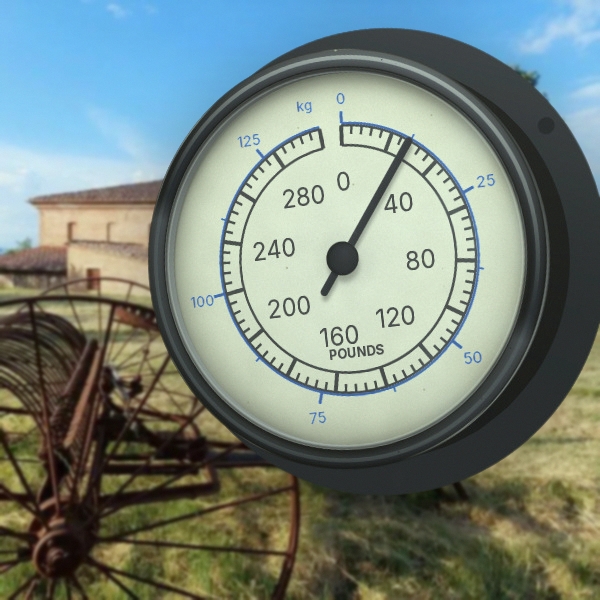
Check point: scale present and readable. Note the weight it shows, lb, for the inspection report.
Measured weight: 28 lb
